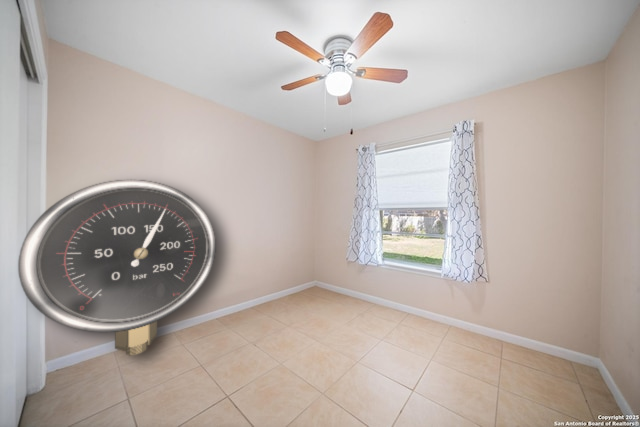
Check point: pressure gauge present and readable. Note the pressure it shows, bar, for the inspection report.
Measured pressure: 150 bar
